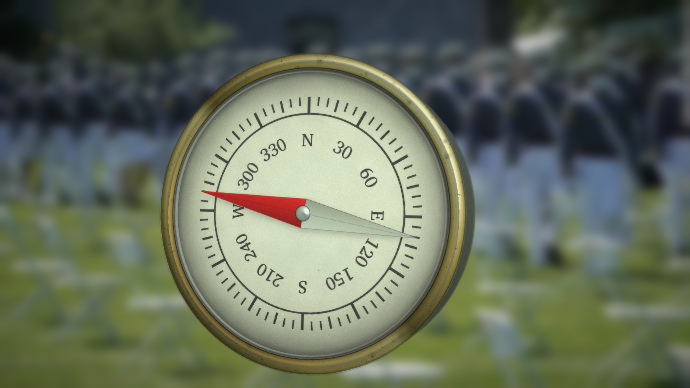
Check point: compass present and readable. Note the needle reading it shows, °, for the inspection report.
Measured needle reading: 280 °
